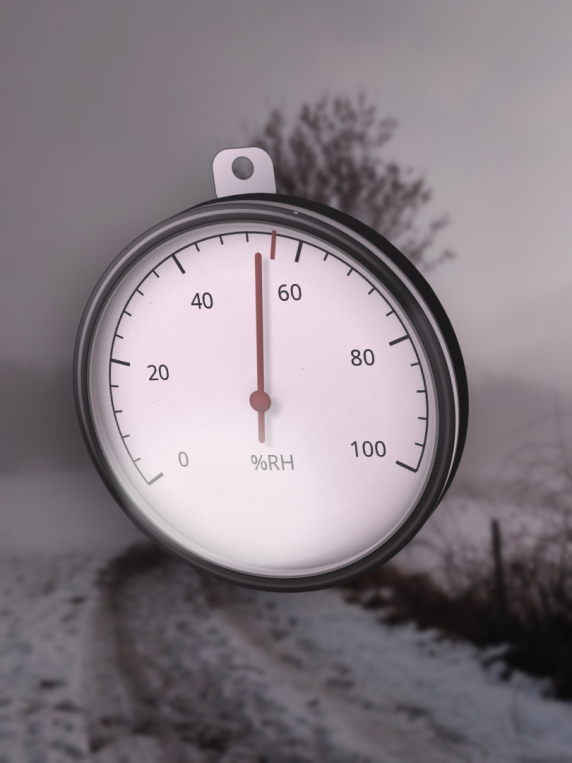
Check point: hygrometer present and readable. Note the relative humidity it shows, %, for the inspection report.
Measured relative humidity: 54 %
